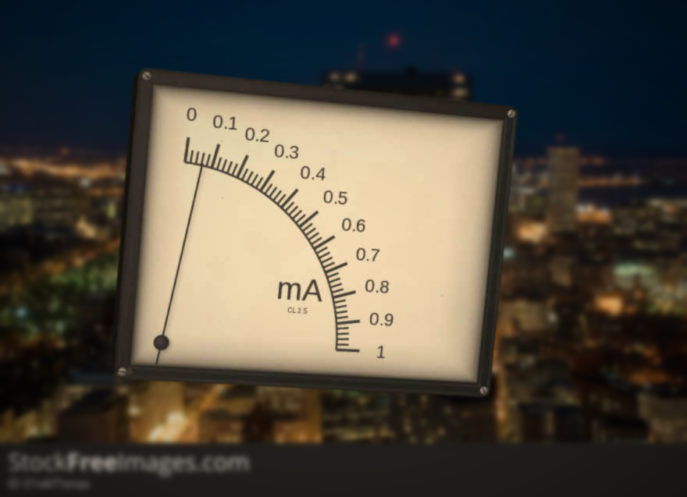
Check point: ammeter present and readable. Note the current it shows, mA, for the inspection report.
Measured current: 0.06 mA
